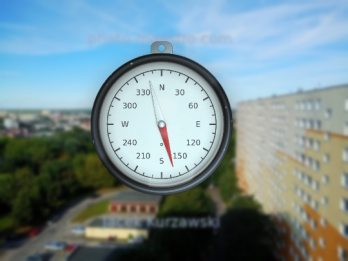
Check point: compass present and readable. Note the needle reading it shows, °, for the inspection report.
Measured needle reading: 165 °
